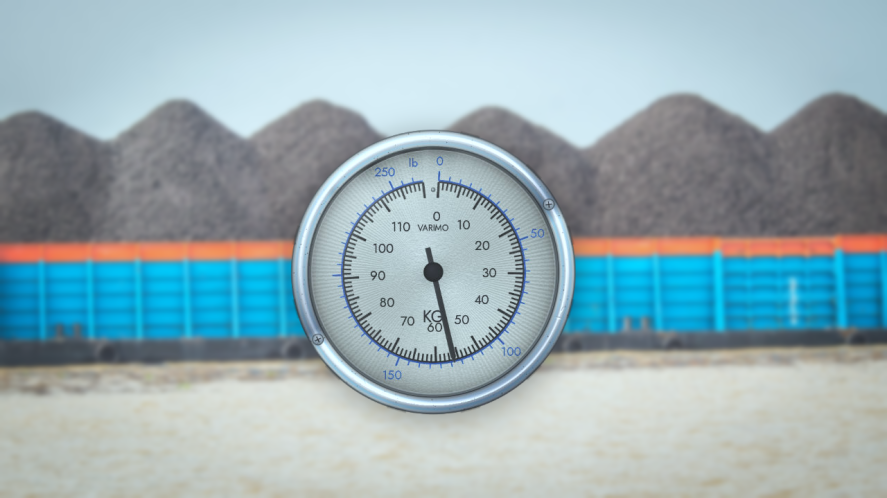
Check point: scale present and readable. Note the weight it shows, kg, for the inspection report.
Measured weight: 56 kg
